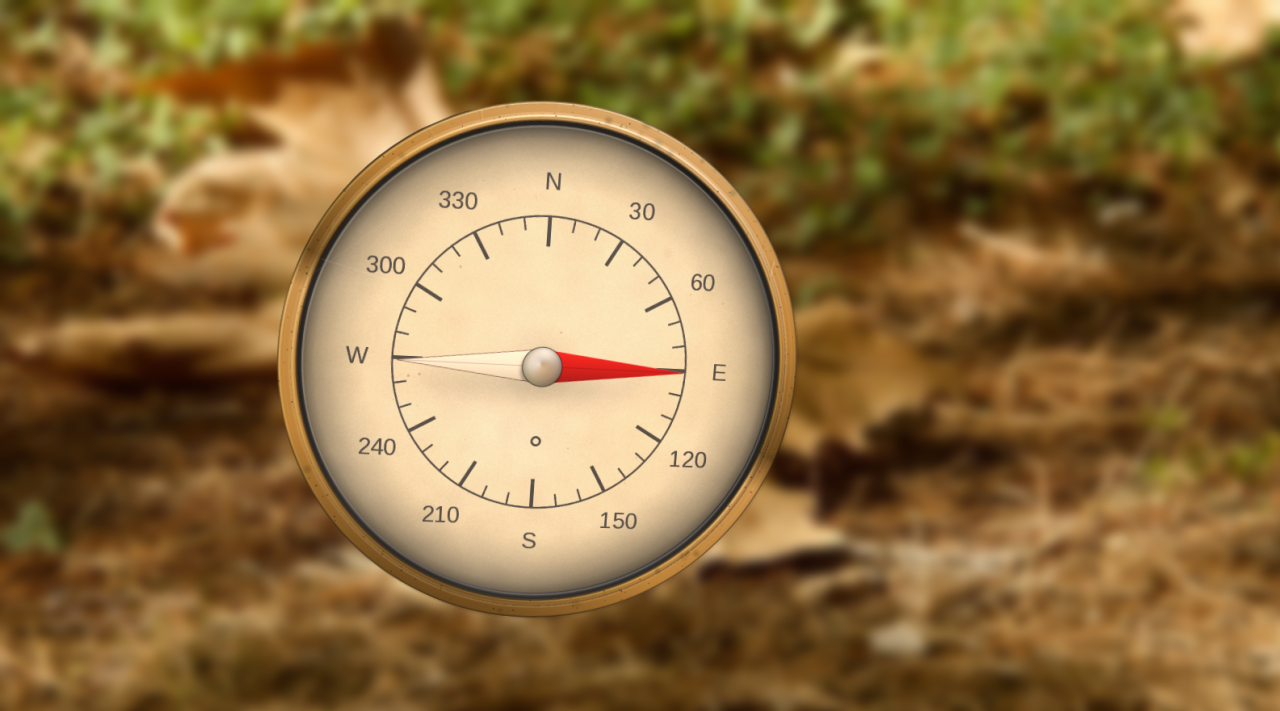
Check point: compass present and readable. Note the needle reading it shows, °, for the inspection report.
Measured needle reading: 90 °
